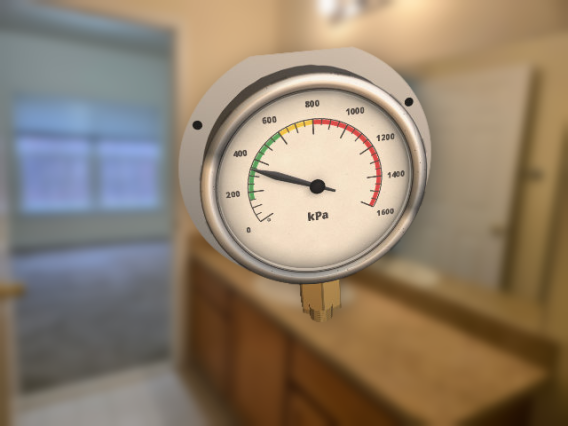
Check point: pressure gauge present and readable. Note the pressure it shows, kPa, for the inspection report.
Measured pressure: 350 kPa
